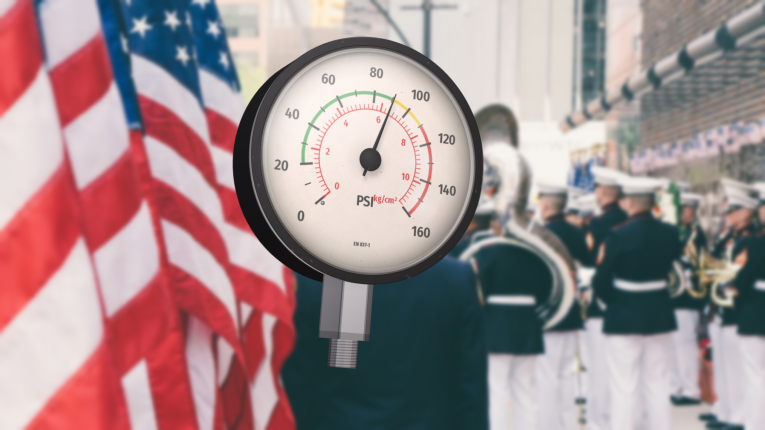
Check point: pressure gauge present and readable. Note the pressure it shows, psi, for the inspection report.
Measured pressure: 90 psi
